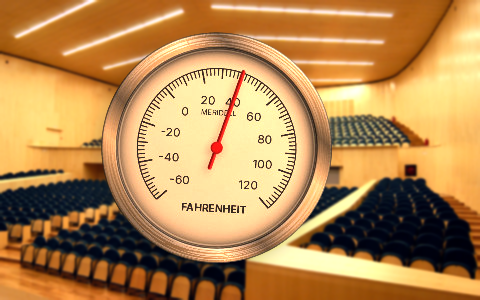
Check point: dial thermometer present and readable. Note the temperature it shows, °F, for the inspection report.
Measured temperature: 40 °F
